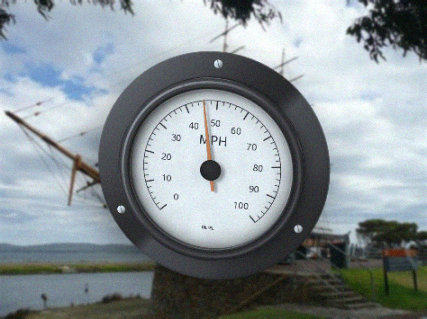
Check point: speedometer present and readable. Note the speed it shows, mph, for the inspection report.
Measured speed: 46 mph
